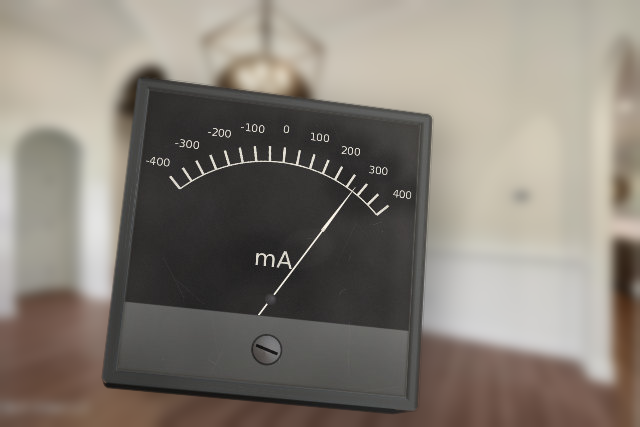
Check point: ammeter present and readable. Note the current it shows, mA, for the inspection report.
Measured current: 275 mA
